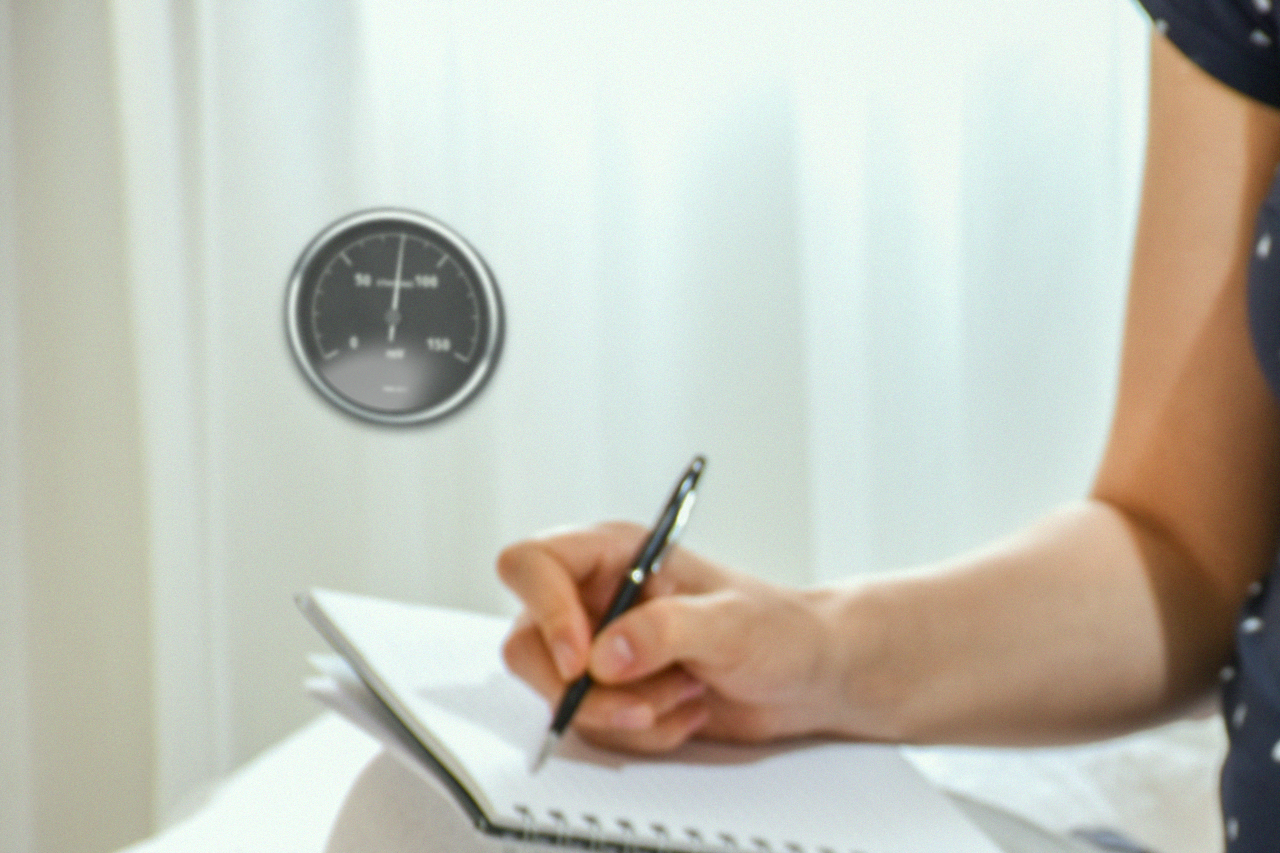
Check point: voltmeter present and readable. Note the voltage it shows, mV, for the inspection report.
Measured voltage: 80 mV
